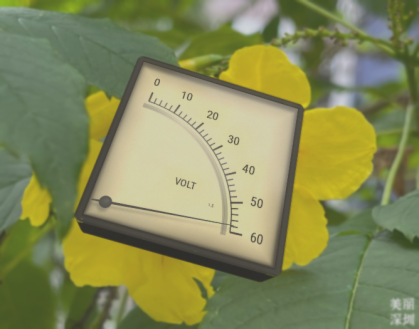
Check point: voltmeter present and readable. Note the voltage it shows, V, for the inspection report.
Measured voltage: 58 V
